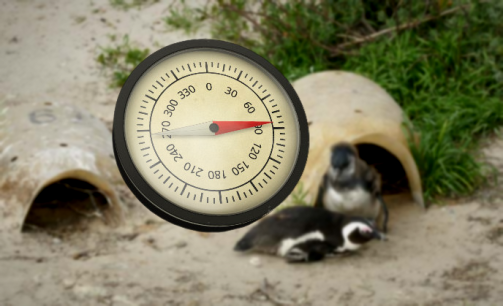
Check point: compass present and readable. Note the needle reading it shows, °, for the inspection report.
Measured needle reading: 85 °
